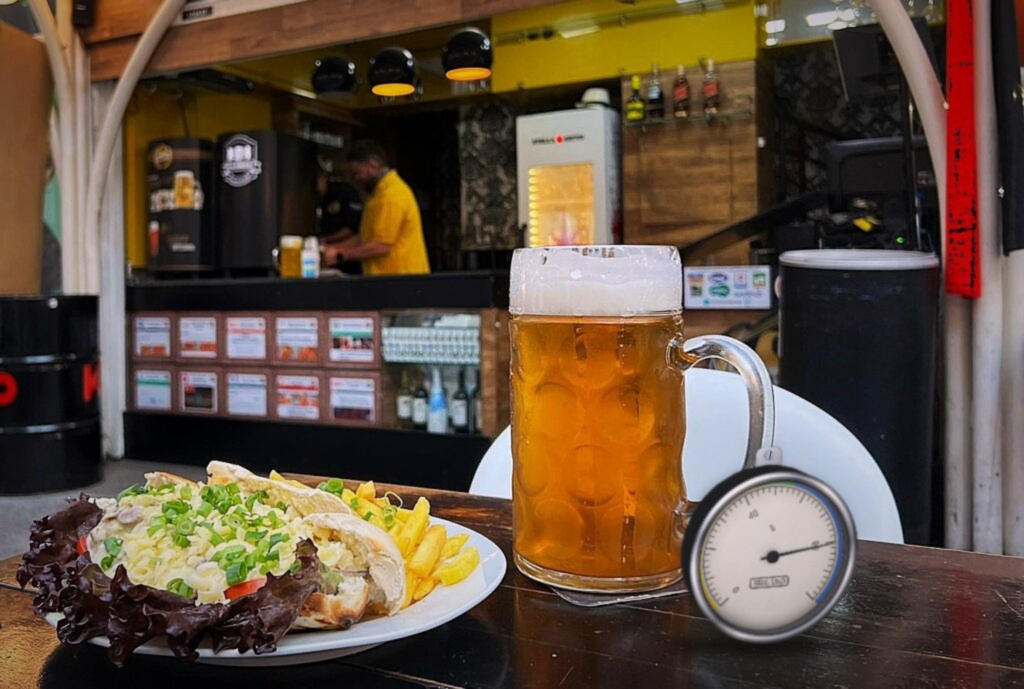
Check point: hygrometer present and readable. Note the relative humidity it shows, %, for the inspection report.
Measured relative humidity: 80 %
